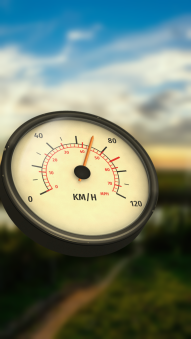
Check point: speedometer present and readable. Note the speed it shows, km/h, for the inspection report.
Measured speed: 70 km/h
